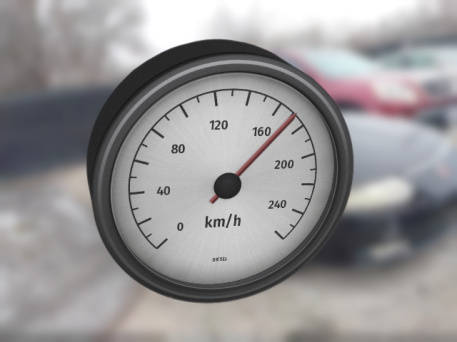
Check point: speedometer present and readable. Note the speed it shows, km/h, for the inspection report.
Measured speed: 170 km/h
